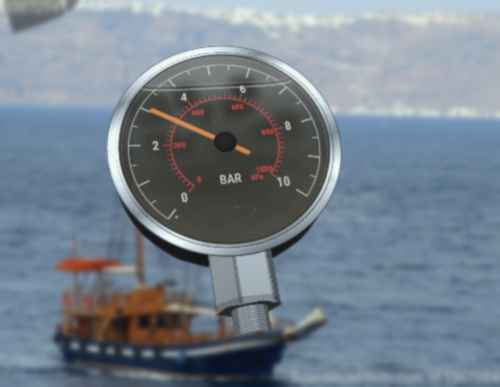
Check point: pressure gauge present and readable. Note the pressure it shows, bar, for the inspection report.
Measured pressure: 3 bar
